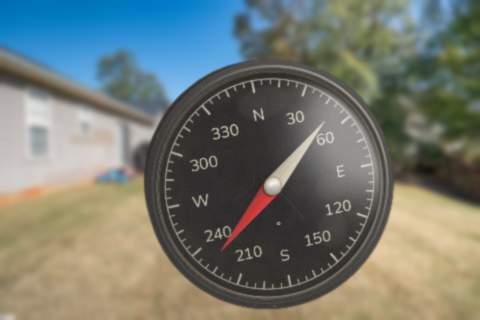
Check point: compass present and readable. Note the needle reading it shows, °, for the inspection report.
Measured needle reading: 230 °
